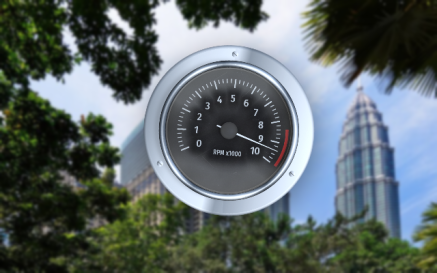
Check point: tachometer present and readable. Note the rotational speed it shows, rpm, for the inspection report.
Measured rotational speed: 9400 rpm
